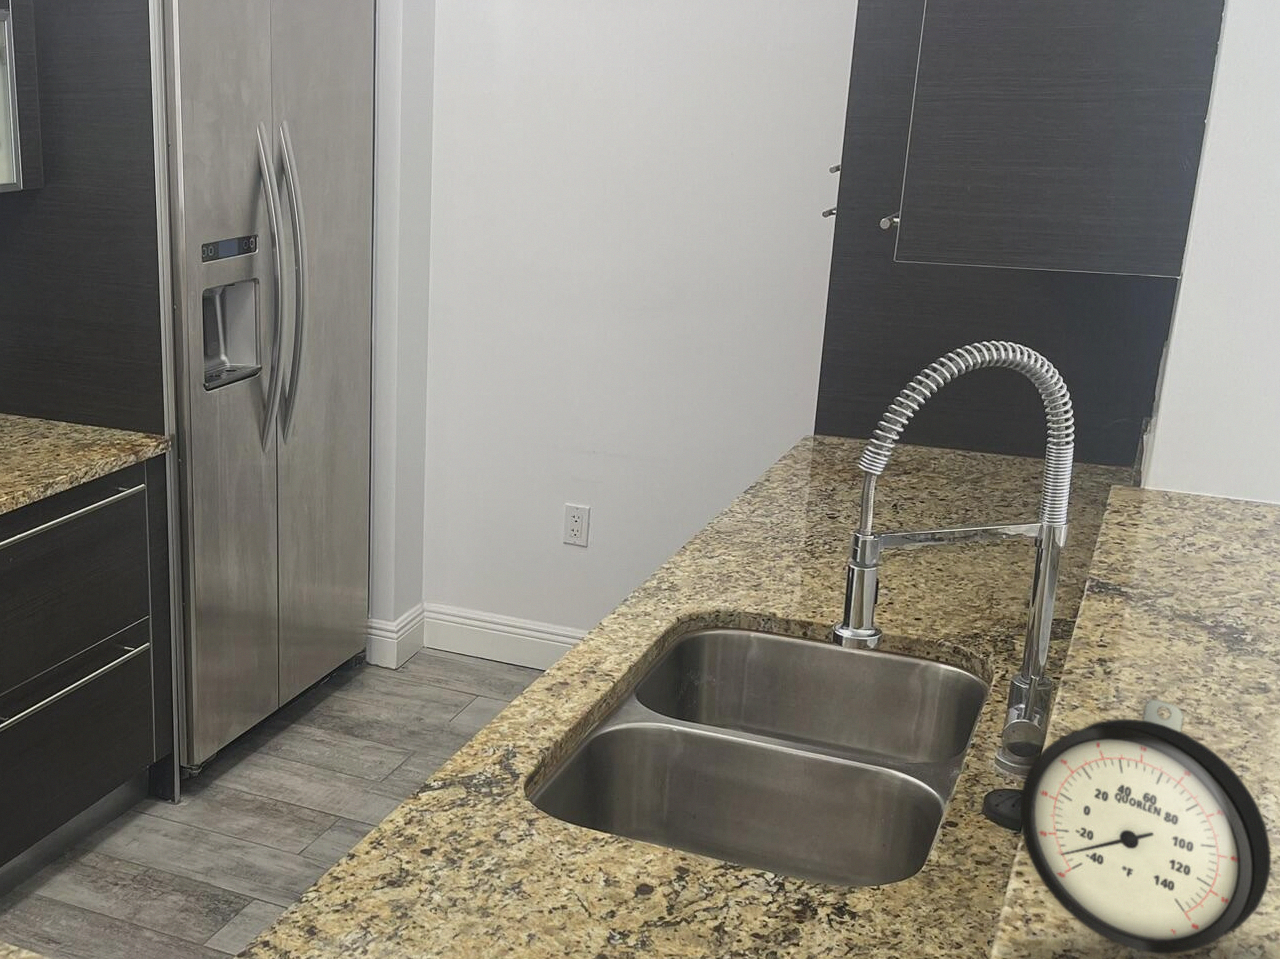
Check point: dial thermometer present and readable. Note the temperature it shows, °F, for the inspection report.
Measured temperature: -32 °F
